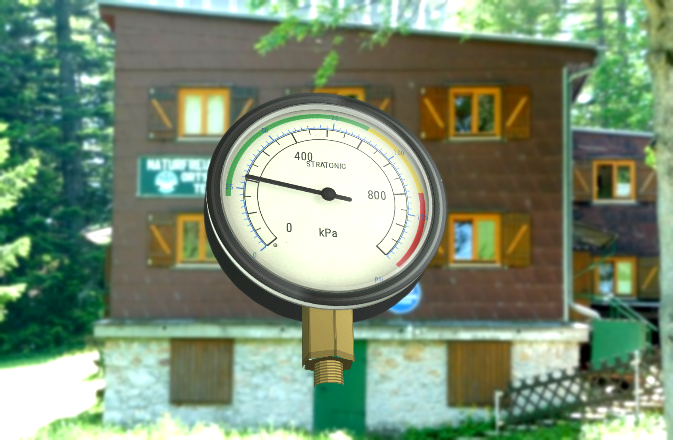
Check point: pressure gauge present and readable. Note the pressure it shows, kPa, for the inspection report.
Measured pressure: 200 kPa
